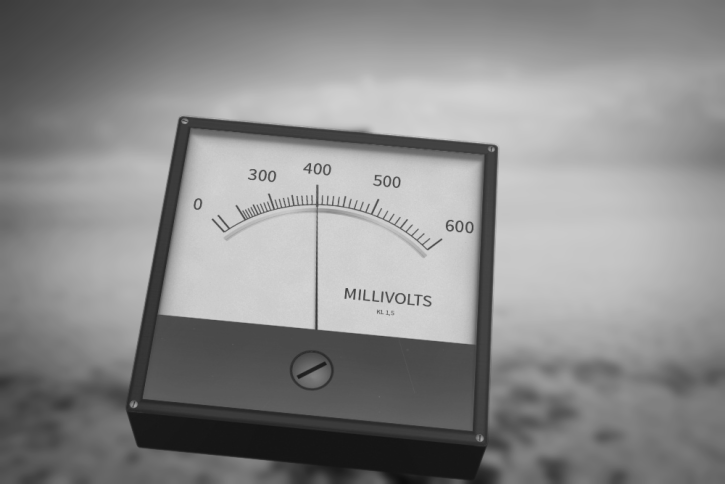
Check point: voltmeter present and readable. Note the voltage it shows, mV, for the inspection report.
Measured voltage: 400 mV
